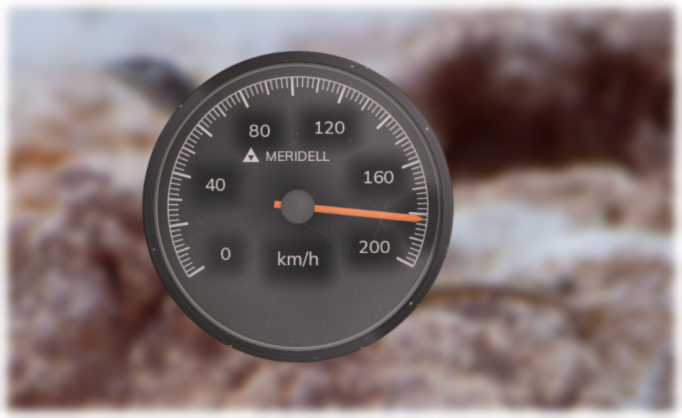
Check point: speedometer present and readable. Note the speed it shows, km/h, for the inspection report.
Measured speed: 182 km/h
